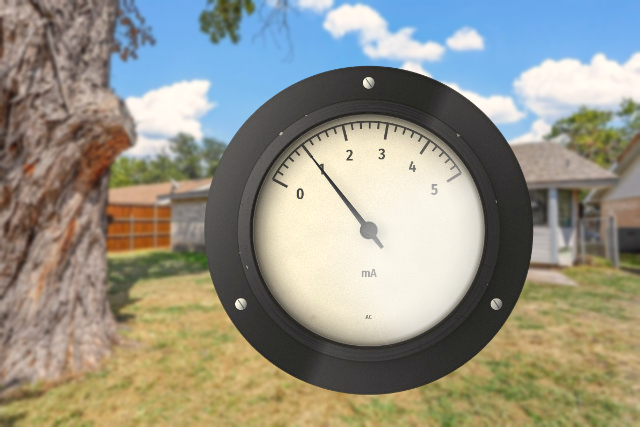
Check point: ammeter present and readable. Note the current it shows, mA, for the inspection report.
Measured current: 1 mA
